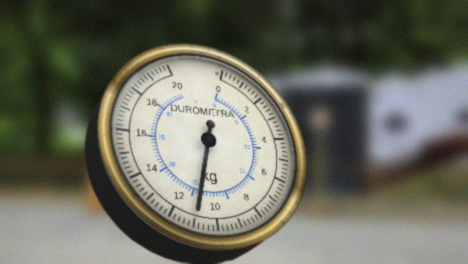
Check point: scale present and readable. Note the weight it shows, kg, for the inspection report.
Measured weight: 11 kg
